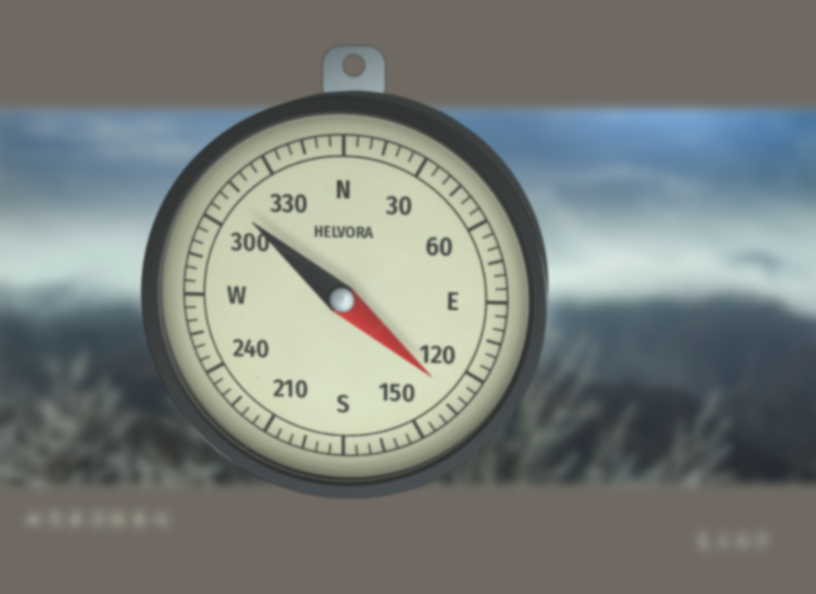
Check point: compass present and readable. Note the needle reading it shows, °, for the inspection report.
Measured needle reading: 130 °
